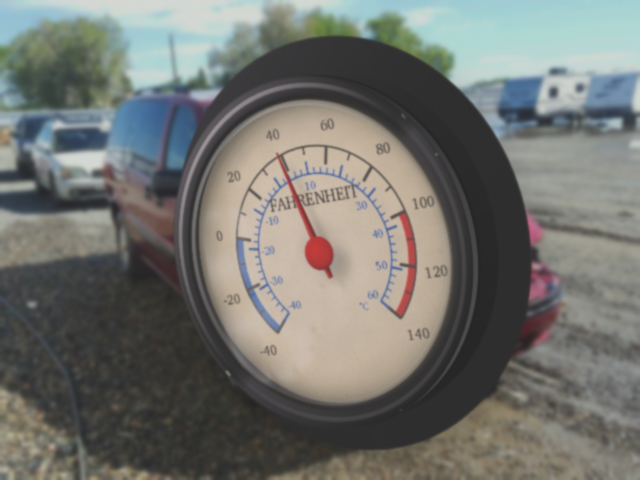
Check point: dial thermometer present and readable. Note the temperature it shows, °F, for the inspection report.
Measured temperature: 40 °F
